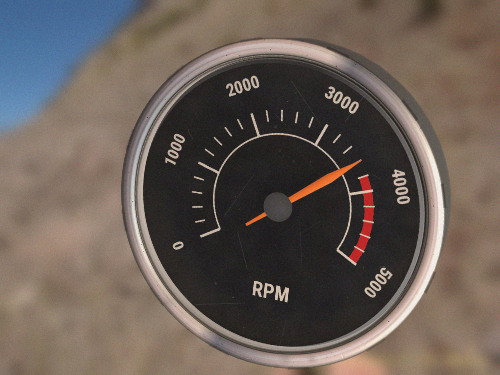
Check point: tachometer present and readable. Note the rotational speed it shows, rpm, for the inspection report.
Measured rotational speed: 3600 rpm
